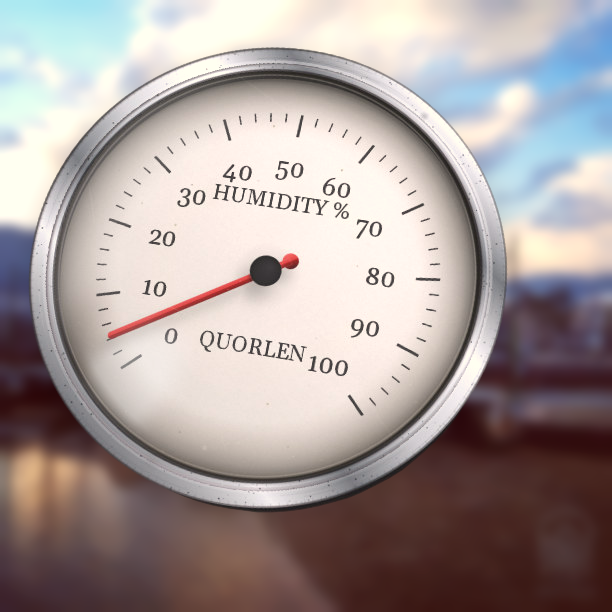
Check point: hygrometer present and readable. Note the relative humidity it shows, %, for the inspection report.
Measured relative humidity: 4 %
